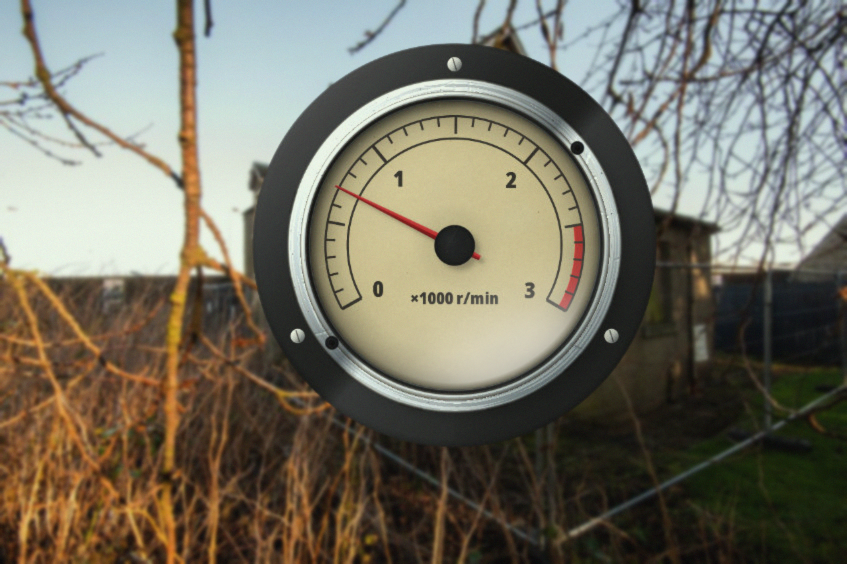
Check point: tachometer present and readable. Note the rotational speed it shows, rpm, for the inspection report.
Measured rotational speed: 700 rpm
